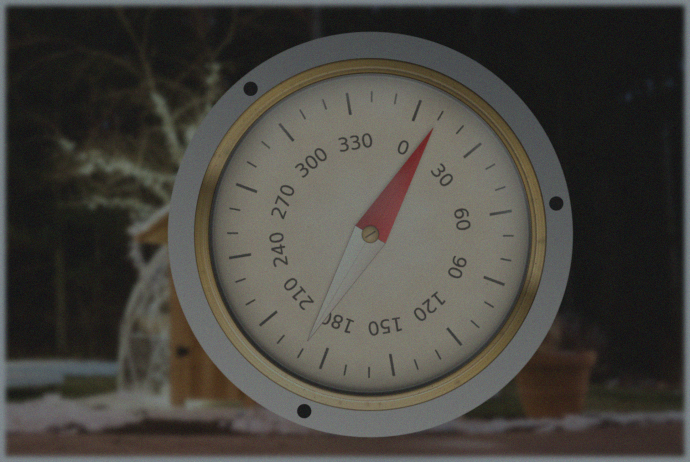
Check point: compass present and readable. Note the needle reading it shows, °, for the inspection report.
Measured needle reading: 10 °
